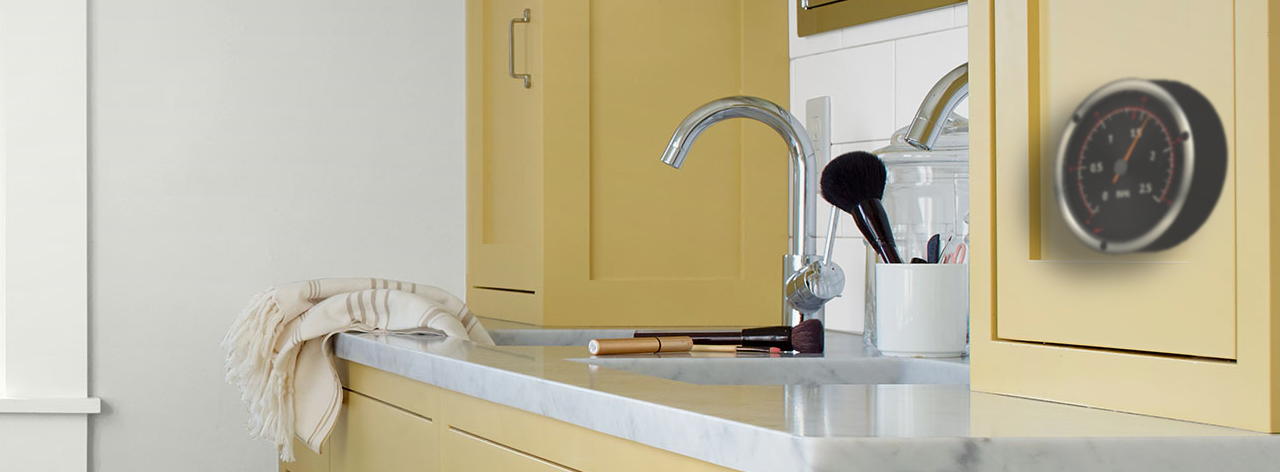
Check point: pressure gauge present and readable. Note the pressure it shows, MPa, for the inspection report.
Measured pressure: 1.6 MPa
